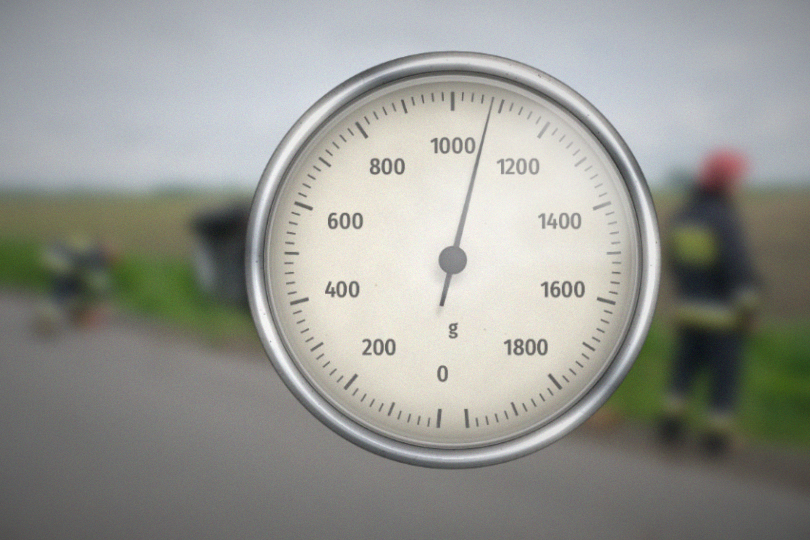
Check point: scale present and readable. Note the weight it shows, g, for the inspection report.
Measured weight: 1080 g
